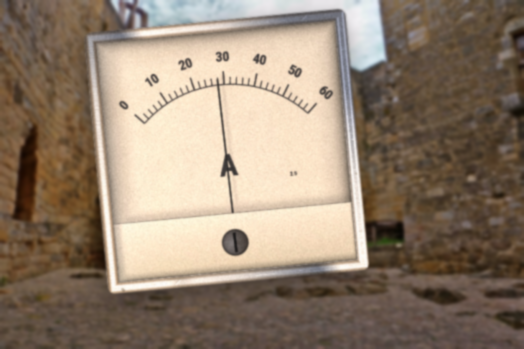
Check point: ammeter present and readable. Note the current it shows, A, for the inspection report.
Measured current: 28 A
